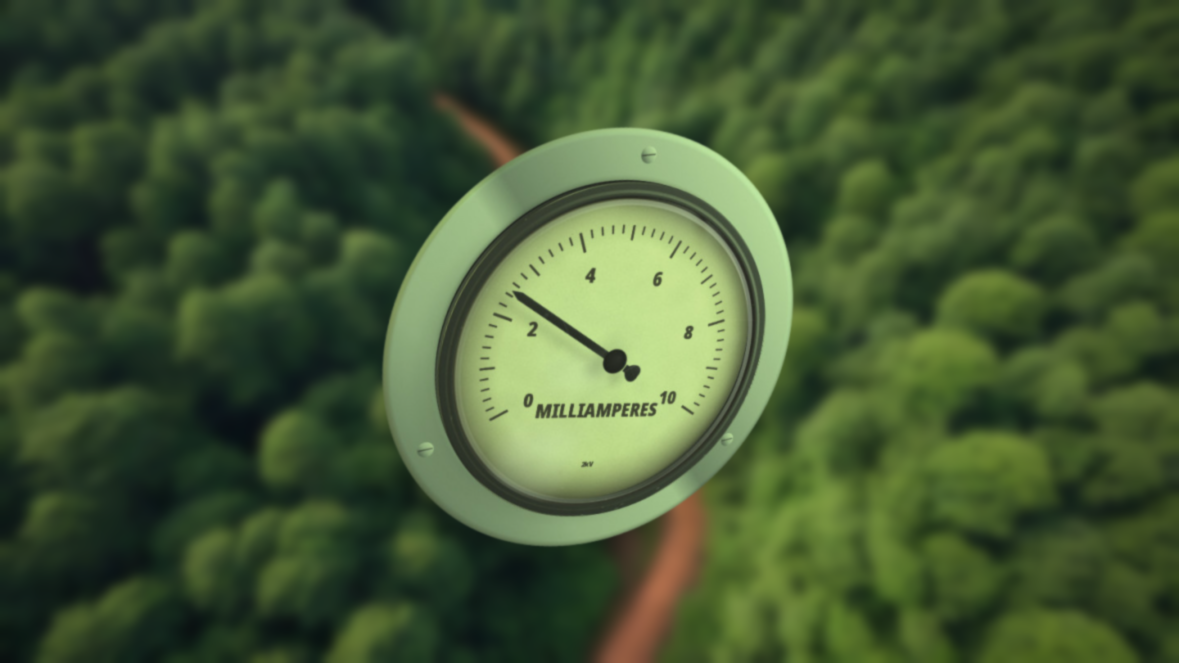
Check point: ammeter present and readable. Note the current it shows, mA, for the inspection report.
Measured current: 2.5 mA
